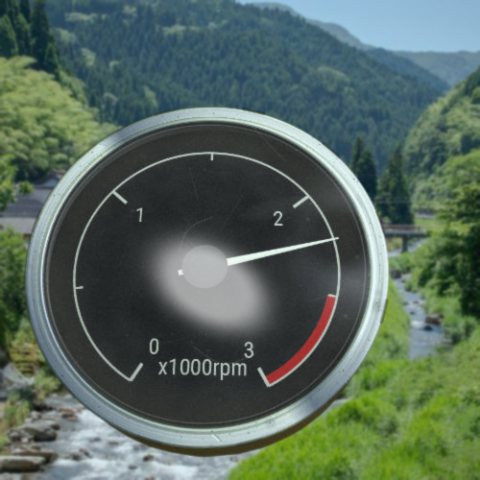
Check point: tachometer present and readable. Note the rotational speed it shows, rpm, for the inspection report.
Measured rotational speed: 2250 rpm
